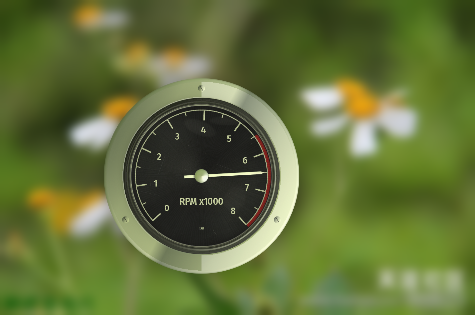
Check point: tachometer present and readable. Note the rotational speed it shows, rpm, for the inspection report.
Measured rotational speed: 6500 rpm
